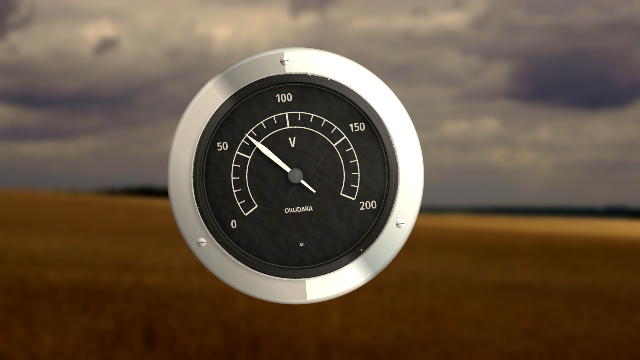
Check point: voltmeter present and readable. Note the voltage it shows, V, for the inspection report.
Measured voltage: 65 V
